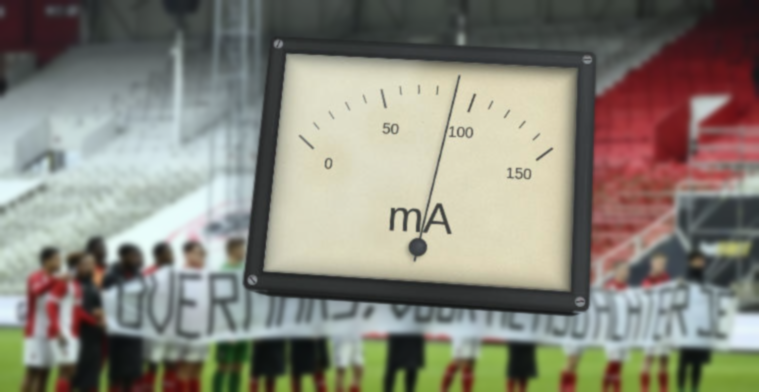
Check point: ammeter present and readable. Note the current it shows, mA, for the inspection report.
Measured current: 90 mA
